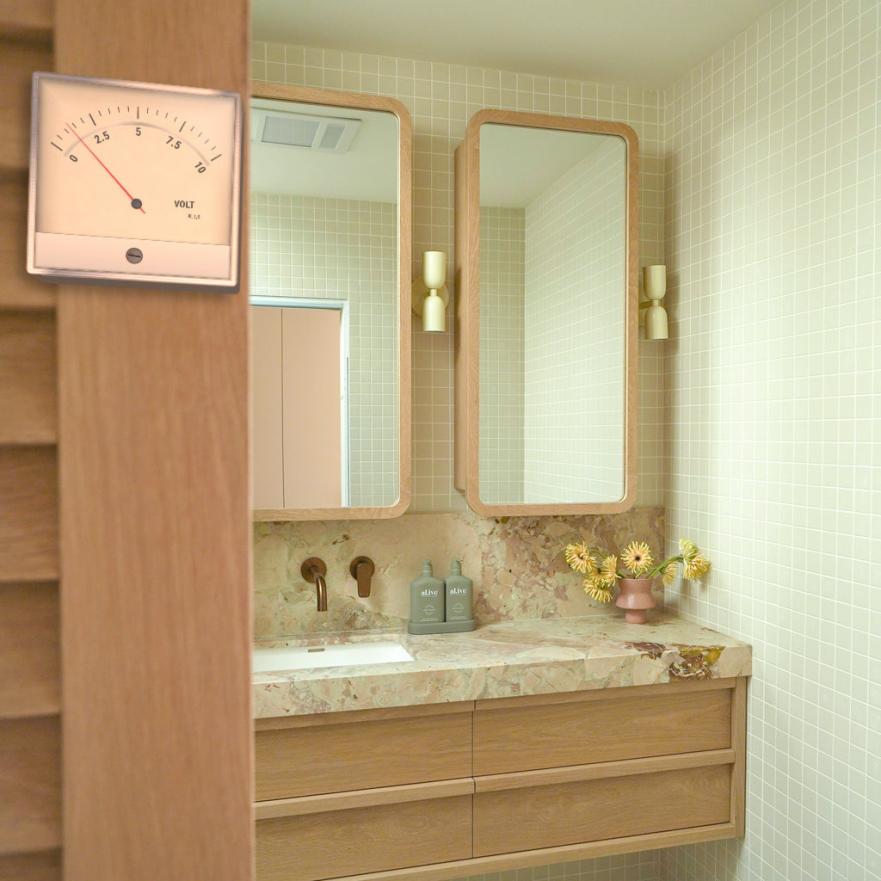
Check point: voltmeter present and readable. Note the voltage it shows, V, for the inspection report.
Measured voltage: 1.25 V
